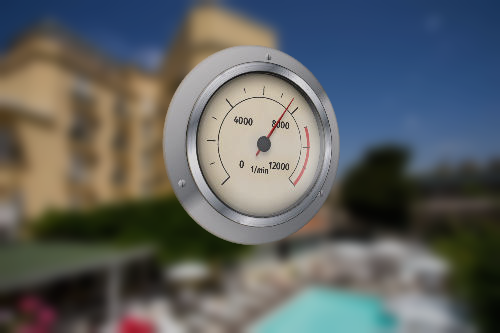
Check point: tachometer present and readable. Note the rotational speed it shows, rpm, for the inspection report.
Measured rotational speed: 7500 rpm
